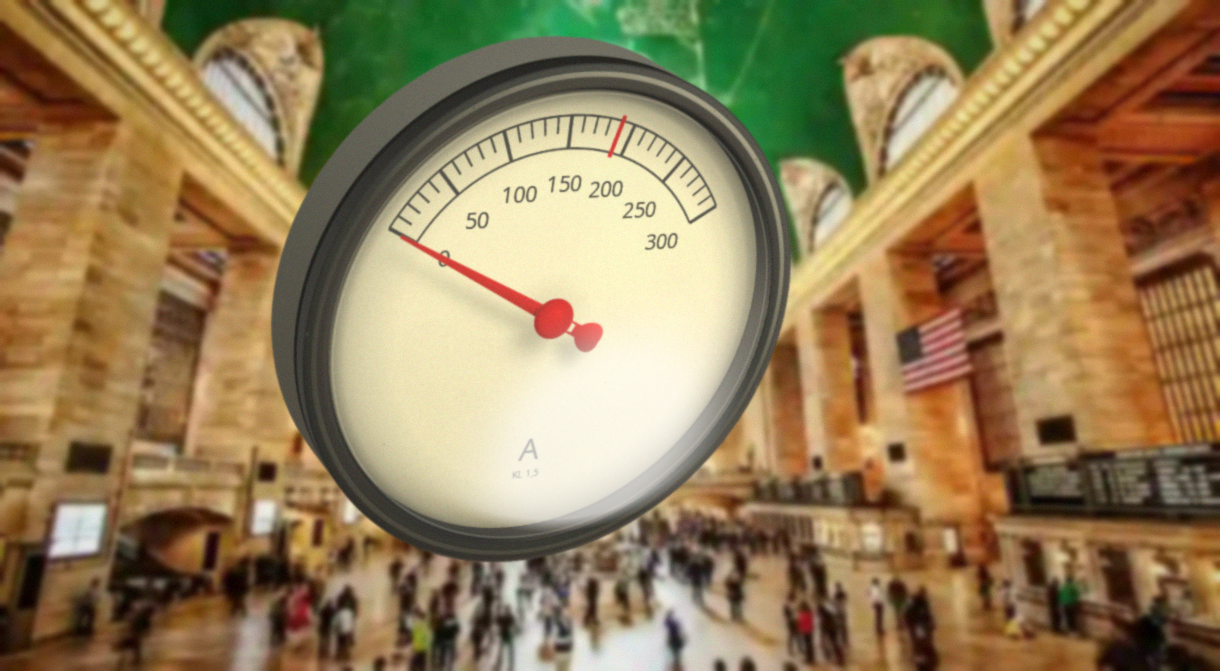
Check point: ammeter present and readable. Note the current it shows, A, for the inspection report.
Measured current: 0 A
